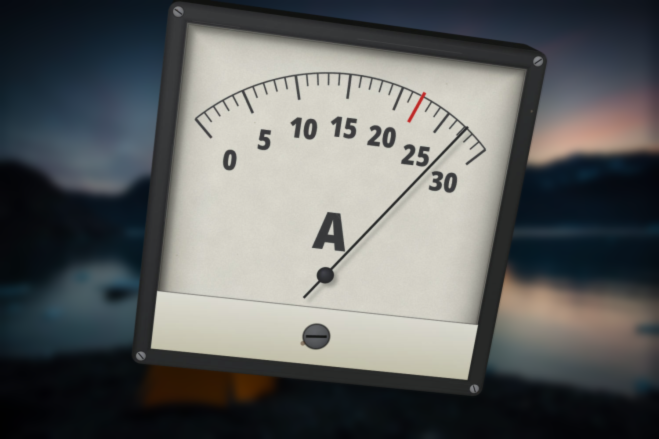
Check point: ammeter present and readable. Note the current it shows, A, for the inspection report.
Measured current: 27 A
